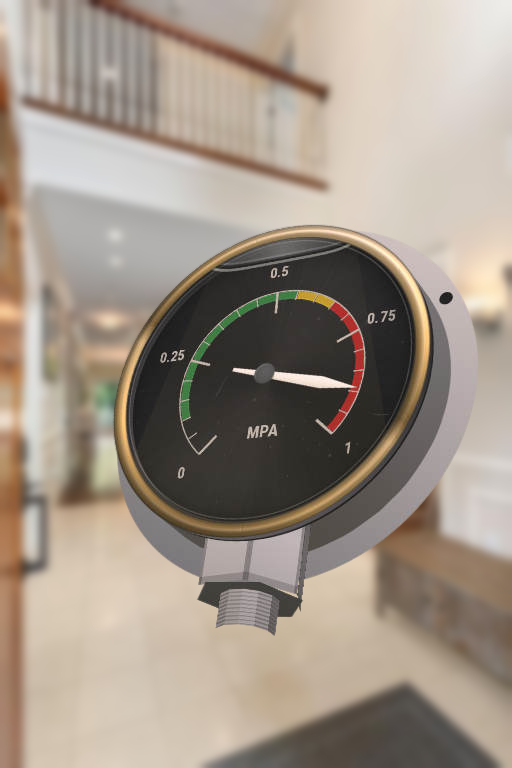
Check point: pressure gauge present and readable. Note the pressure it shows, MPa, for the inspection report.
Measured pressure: 0.9 MPa
